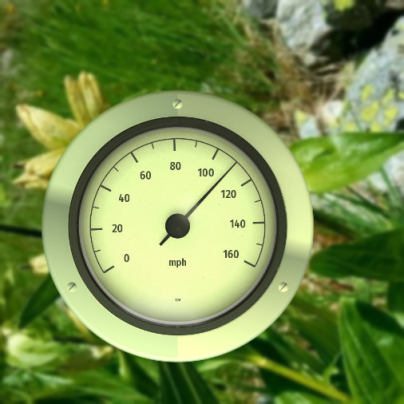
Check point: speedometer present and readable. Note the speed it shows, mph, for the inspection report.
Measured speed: 110 mph
